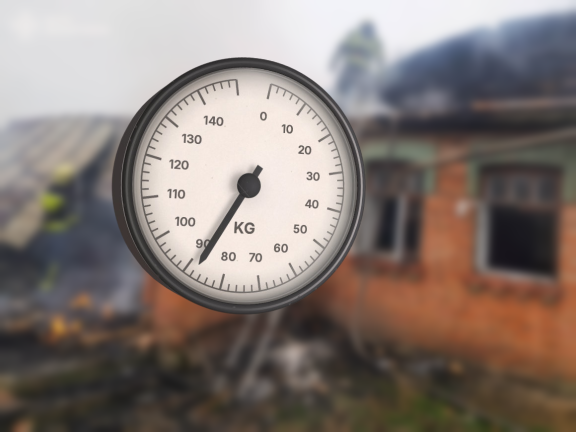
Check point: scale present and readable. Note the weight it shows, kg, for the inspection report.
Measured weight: 88 kg
